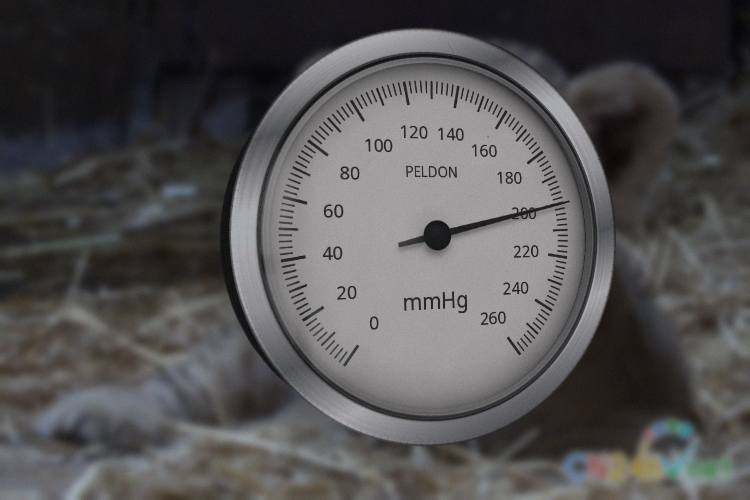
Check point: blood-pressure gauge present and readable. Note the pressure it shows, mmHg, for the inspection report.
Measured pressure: 200 mmHg
